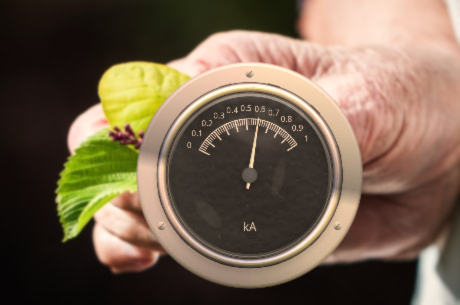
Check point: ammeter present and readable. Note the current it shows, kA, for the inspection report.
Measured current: 0.6 kA
